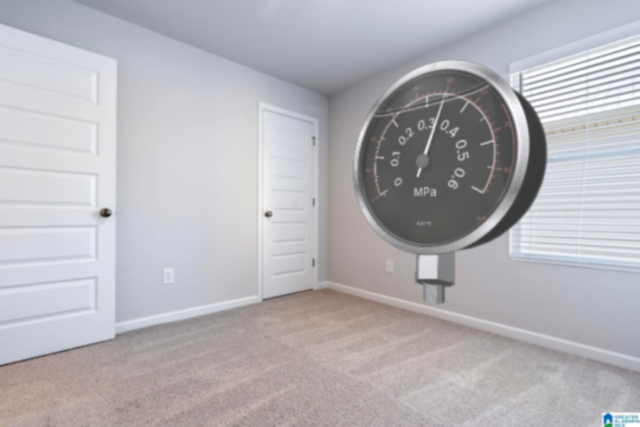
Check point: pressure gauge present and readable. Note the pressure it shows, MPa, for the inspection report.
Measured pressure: 0.35 MPa
